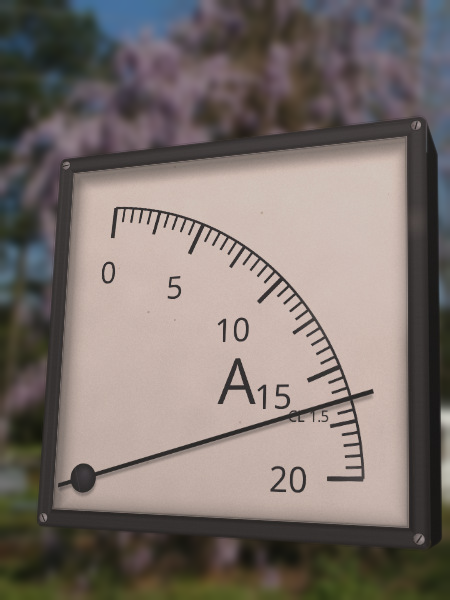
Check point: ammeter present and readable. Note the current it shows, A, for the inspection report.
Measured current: 16.5 A
